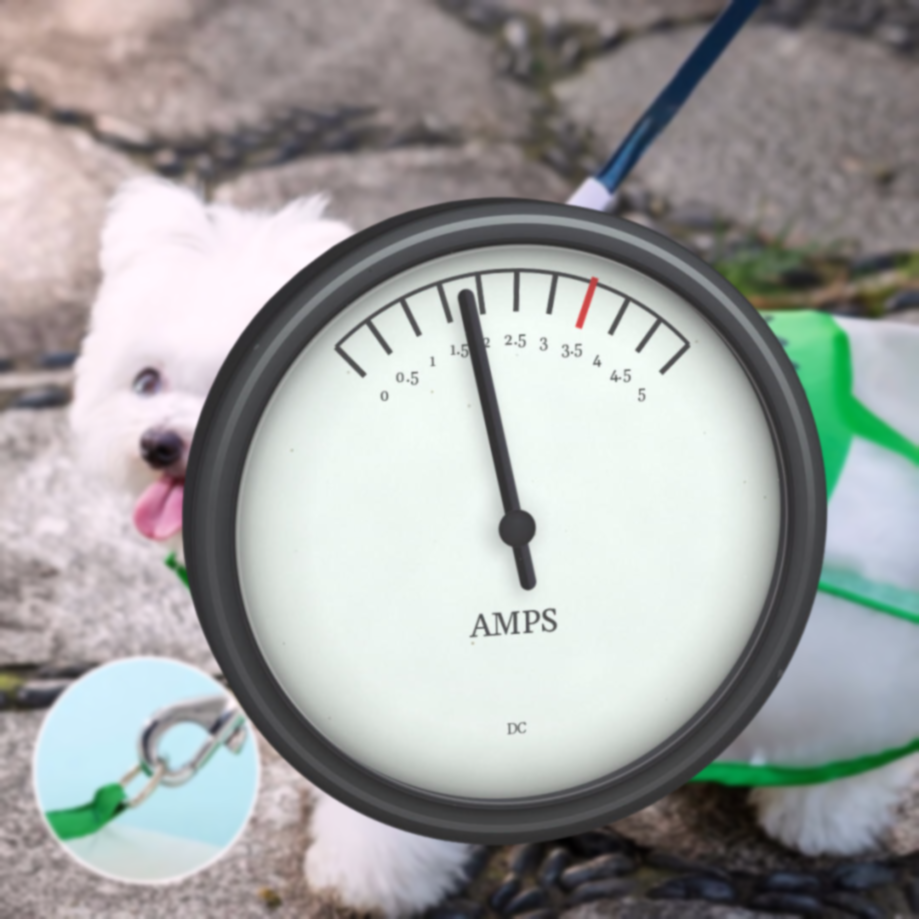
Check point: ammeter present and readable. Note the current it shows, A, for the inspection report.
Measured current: 1.75 A
